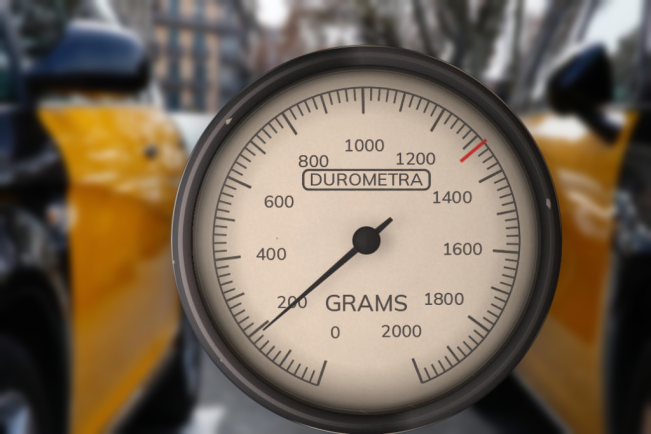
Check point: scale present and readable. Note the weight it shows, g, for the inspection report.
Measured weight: 190 g
